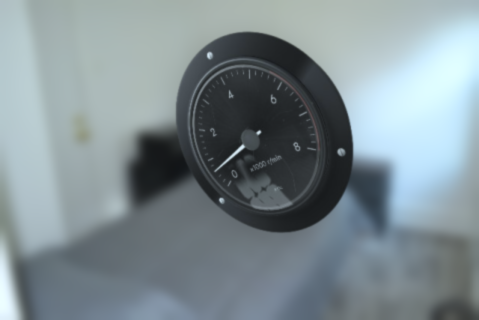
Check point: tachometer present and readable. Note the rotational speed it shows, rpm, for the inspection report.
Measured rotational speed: 600 rpm
